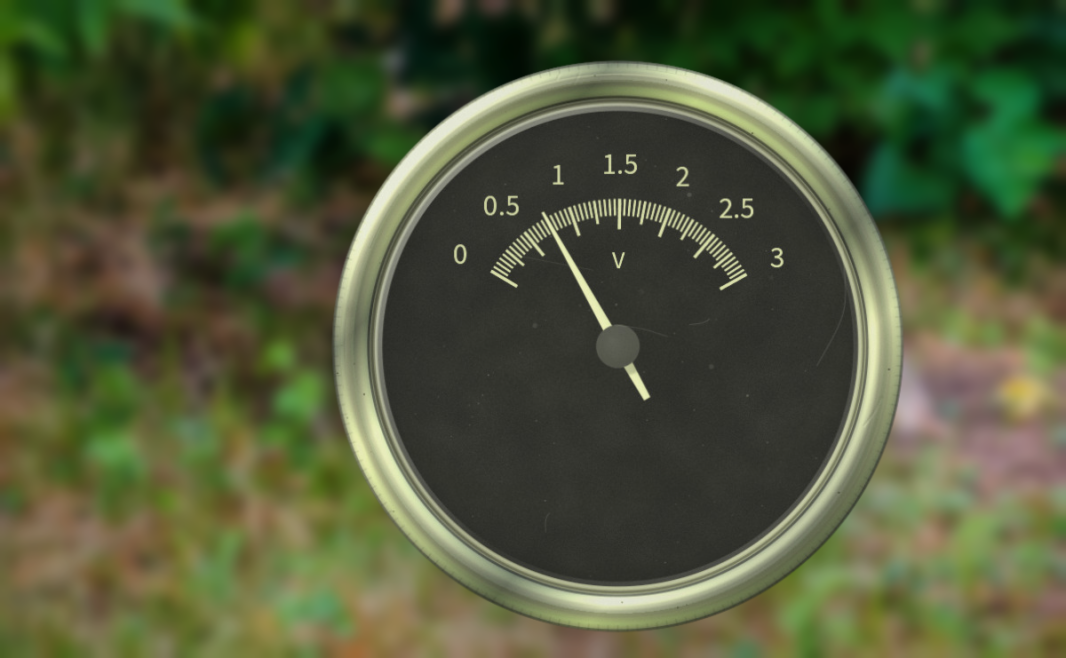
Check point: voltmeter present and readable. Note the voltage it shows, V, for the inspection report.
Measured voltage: 0.75 V
